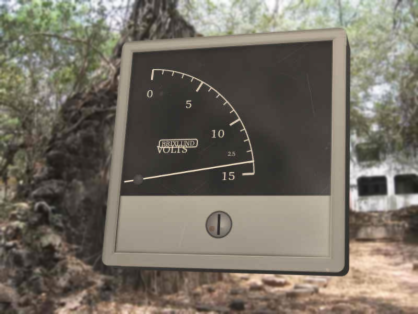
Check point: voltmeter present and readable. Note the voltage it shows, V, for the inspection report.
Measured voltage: 14 V
